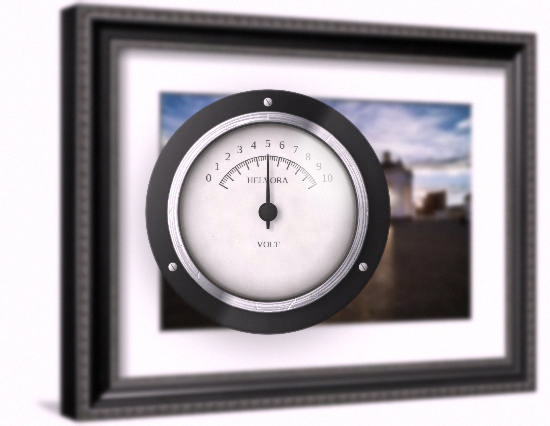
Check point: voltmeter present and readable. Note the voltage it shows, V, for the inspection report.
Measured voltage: 5 V
